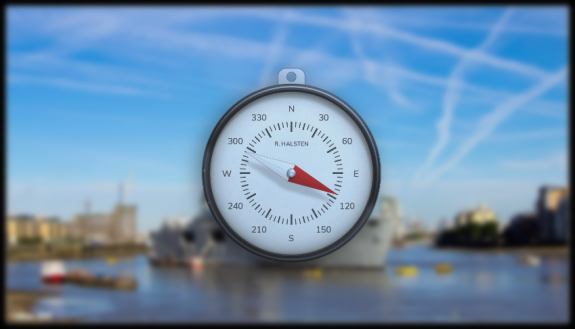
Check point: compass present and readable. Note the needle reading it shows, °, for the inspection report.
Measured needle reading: 115 °
